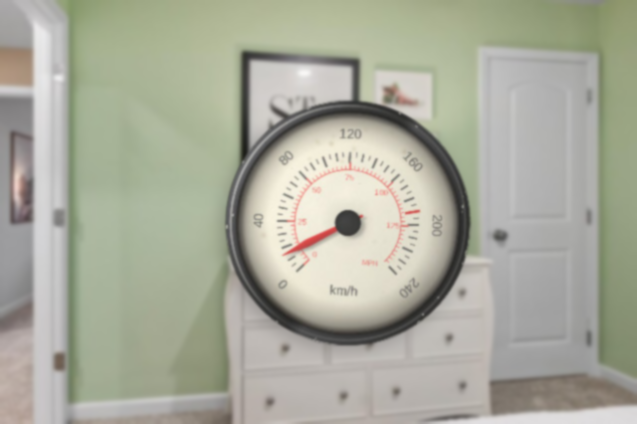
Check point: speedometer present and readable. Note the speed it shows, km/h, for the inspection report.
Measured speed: 15 km/h
